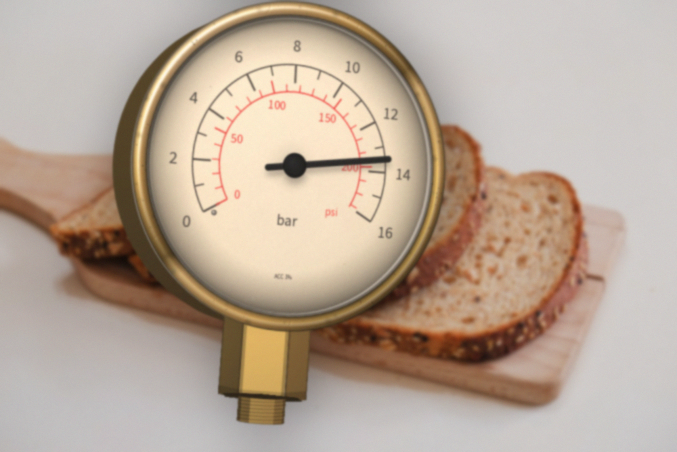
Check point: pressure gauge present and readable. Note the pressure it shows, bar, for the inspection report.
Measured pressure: 13.5 bar
